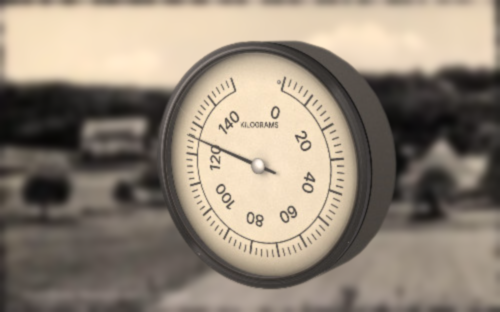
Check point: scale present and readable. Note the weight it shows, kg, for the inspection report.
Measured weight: 126 kg
